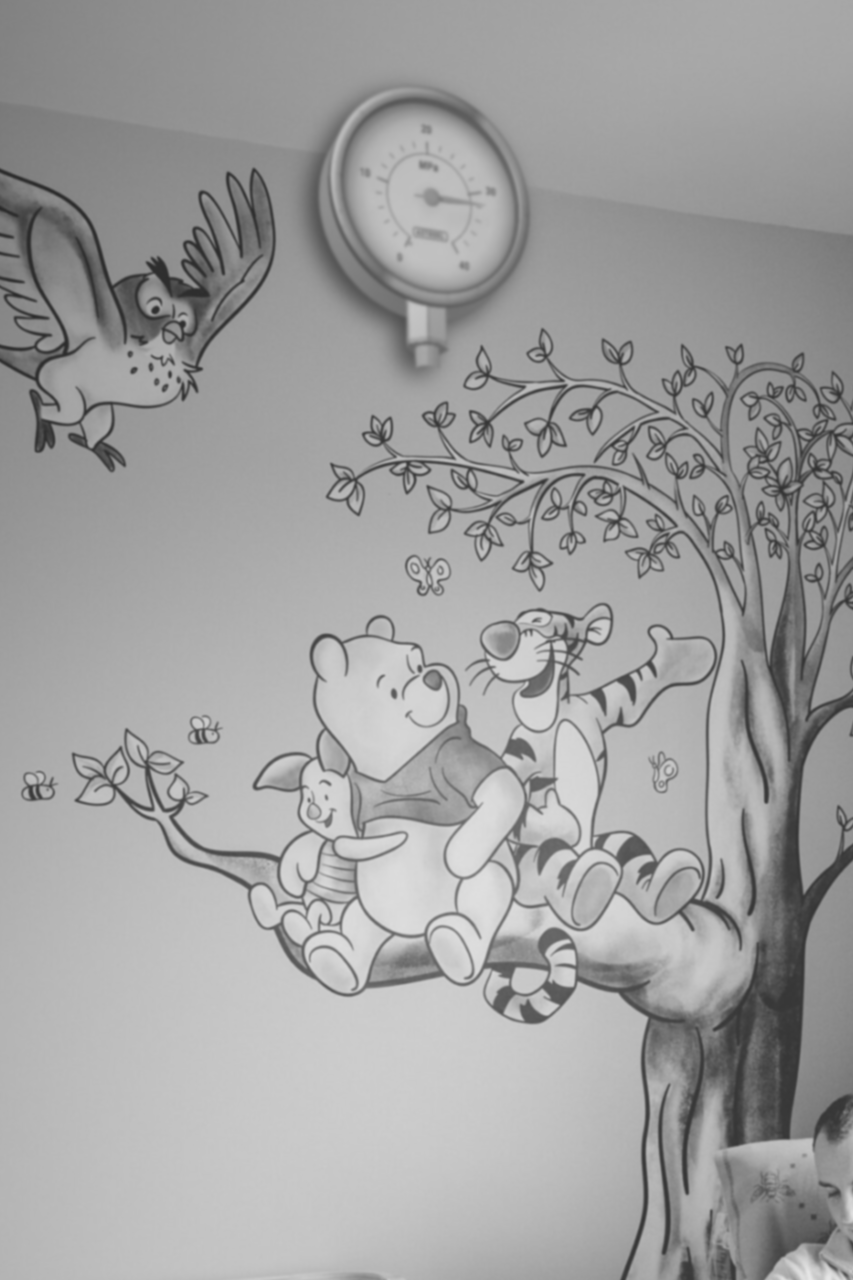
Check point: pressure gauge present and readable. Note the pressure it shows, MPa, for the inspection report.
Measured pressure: 32 MPa
